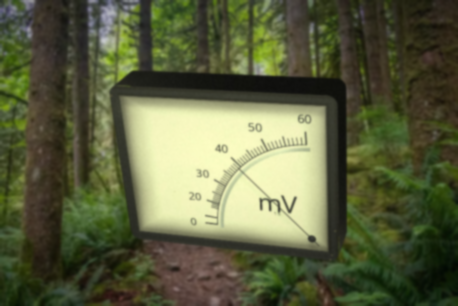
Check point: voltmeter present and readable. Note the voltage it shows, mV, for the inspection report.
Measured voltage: 40 mV
